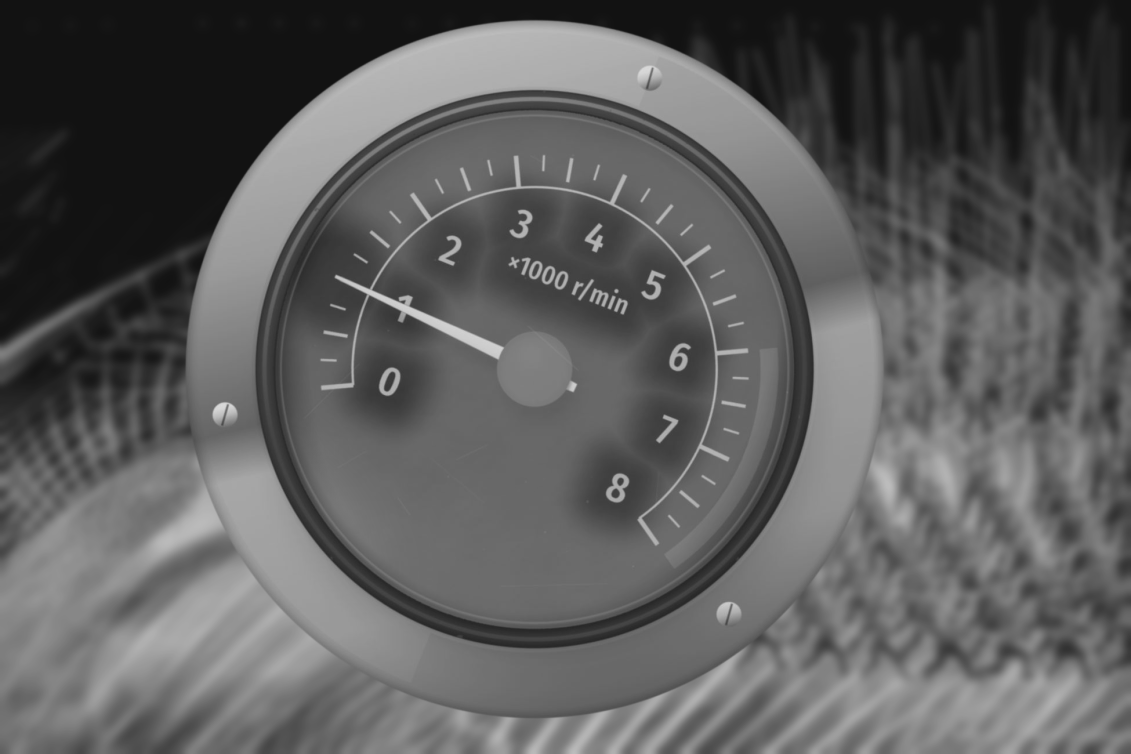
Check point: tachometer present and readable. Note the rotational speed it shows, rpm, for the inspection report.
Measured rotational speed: 1000 rpm
